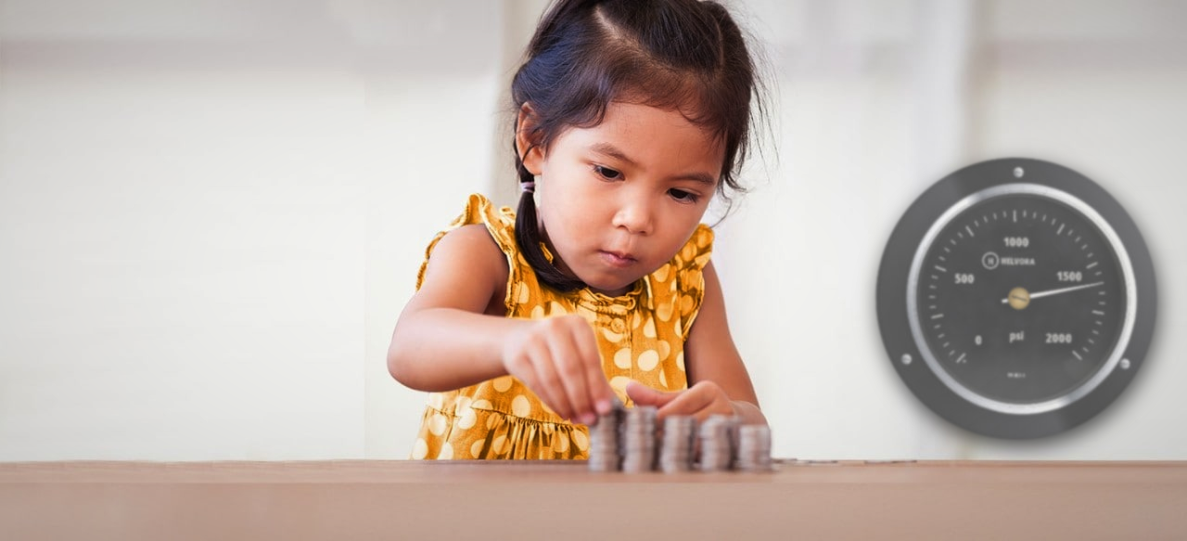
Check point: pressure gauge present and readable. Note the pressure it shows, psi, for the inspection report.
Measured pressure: 1600 psi
